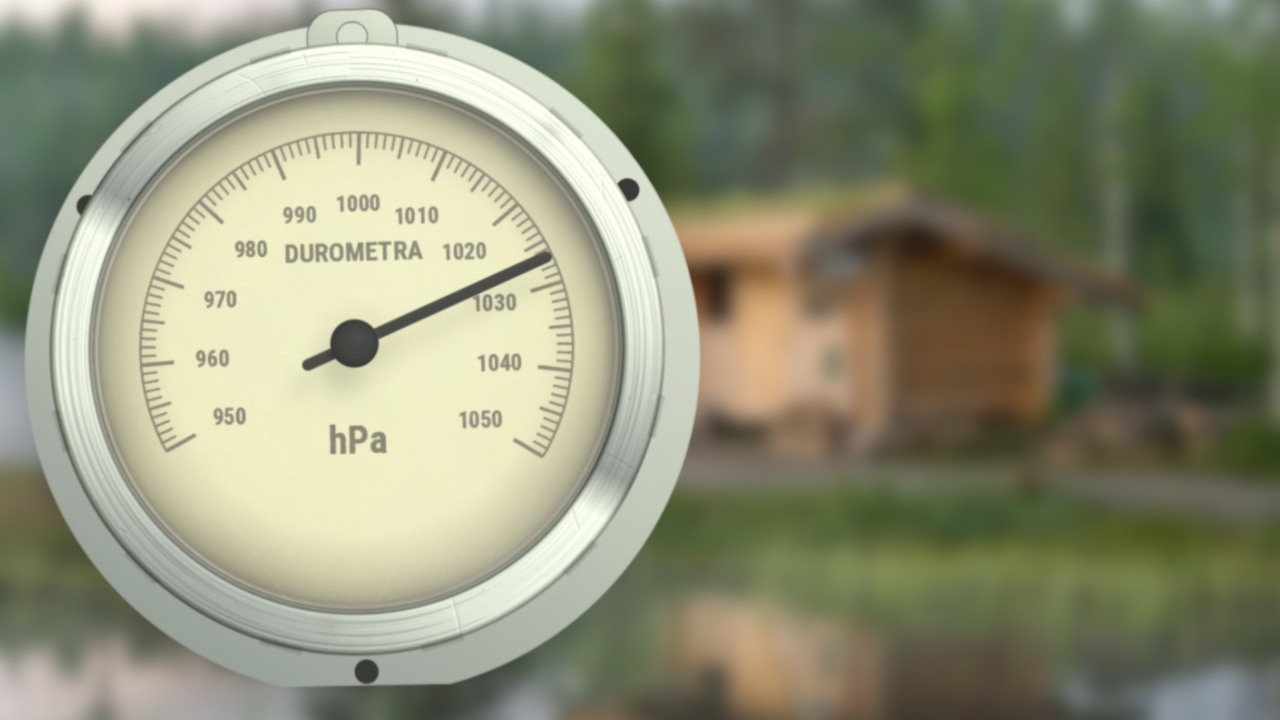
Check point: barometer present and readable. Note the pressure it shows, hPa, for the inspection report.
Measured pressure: 1027 hPa
